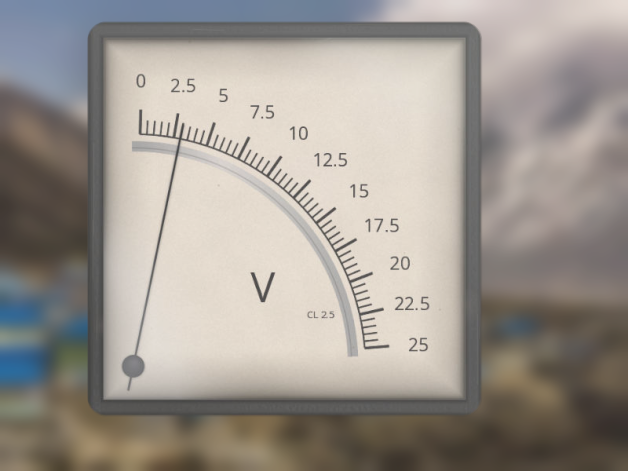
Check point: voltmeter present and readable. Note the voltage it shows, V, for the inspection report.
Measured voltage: 3 V
